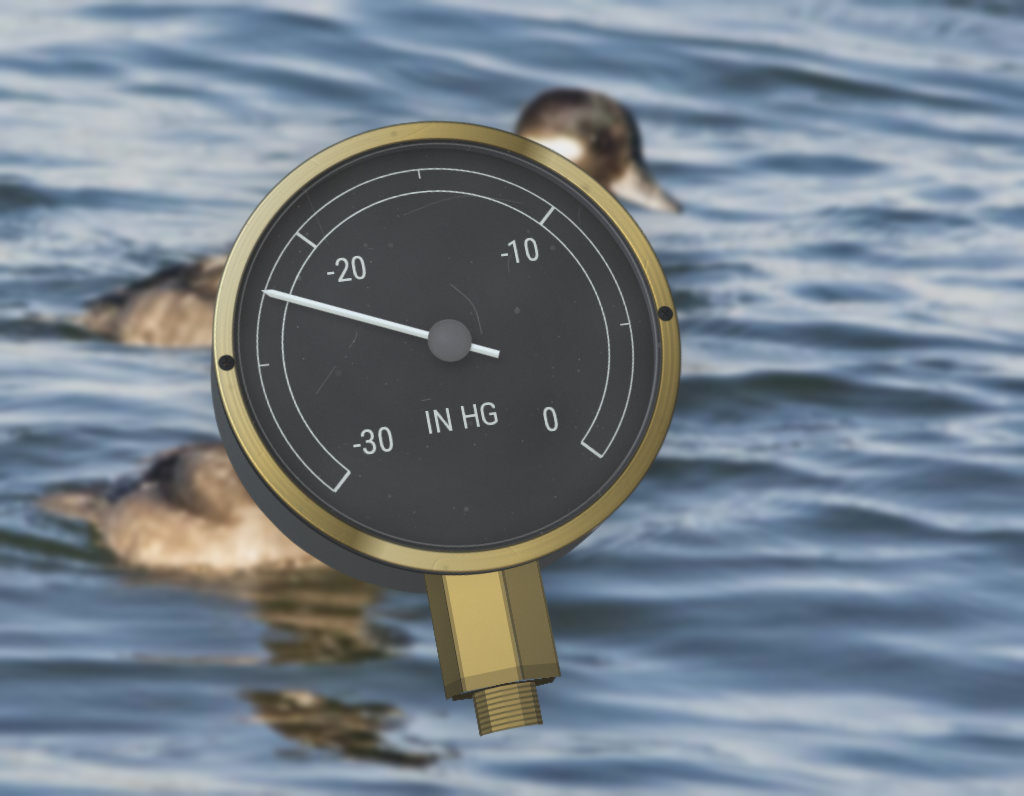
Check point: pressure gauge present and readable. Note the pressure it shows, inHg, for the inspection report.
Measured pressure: -22.5 inHg
